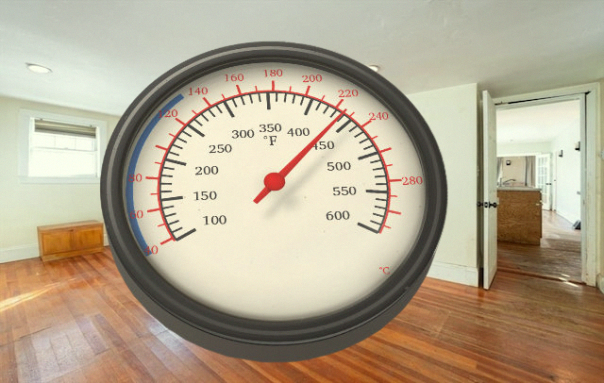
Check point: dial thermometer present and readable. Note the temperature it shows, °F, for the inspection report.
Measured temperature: 440 °F
